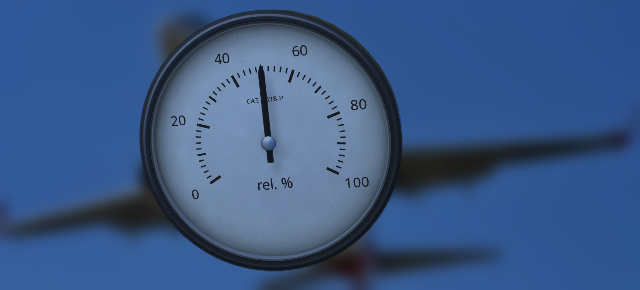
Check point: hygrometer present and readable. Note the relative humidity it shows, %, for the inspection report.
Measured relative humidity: 50 %
